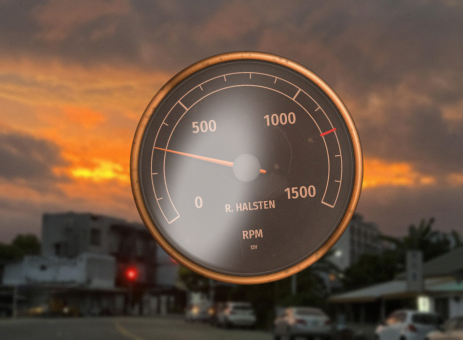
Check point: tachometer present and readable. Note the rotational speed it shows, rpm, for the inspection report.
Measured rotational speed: 300 rpm
